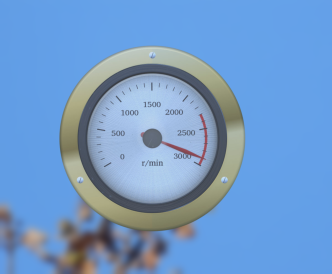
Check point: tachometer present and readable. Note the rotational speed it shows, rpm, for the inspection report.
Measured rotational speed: 2900 rpm
